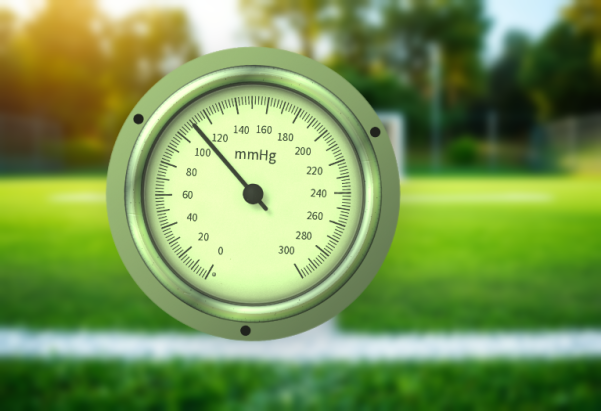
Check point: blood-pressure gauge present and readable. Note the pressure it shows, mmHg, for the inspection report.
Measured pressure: 110 mmHg
